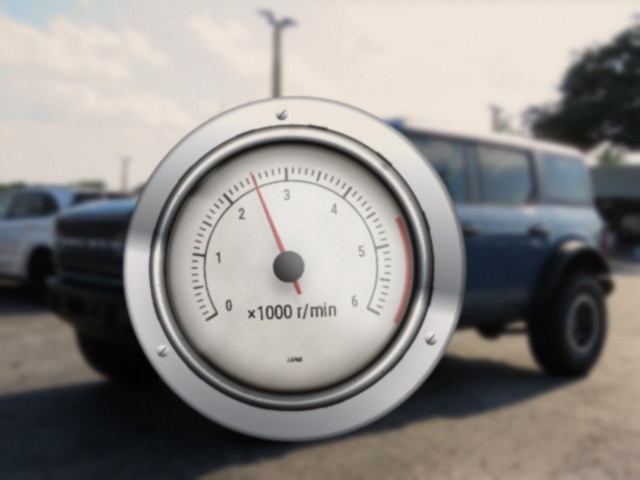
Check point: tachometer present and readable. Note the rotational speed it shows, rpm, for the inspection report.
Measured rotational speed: 2500 rpm
